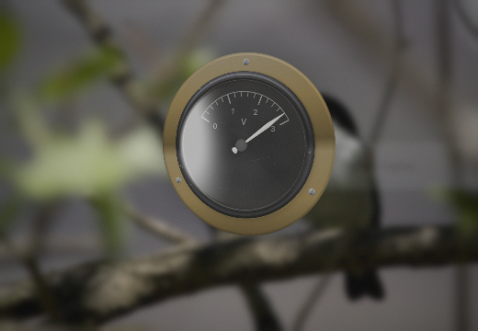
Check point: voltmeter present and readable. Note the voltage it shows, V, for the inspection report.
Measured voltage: 2.8 V
